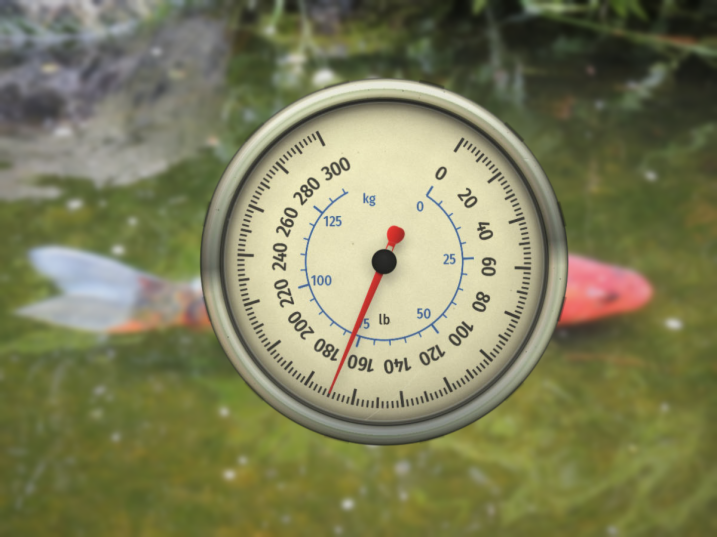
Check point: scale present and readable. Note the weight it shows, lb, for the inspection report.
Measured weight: 170 lb
